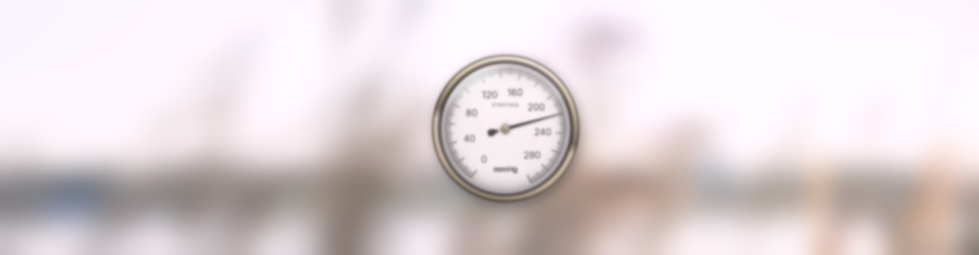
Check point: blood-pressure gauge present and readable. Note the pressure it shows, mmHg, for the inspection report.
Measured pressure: 220 mmHg
